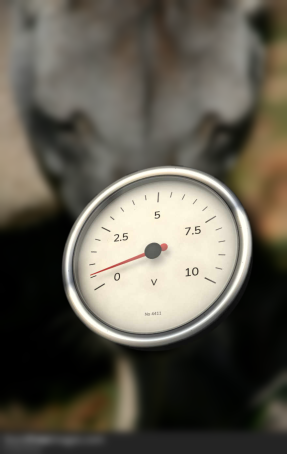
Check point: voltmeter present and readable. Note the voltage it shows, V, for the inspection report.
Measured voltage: 0.5 V
